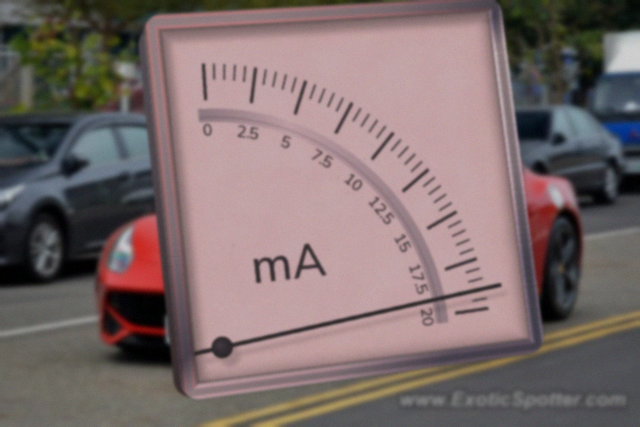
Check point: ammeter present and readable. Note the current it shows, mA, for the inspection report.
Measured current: 19 mA
